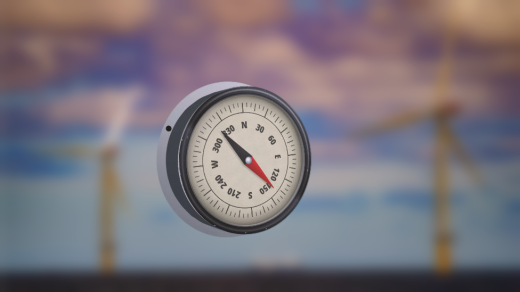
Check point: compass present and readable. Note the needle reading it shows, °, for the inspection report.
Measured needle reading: 140 °
